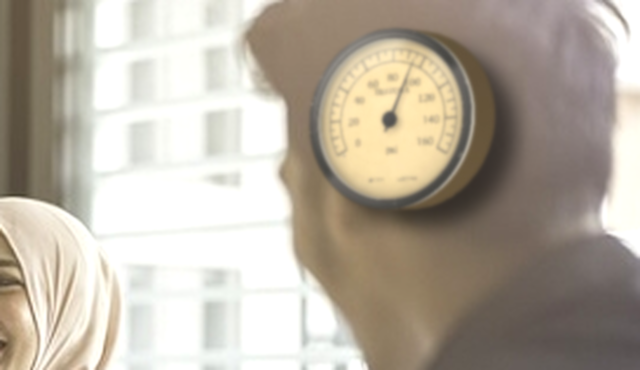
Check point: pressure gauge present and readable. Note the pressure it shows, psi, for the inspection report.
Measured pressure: 95 psi
